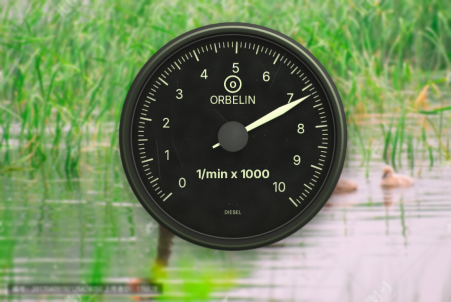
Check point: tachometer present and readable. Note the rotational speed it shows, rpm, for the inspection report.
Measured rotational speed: 7200 rpm
